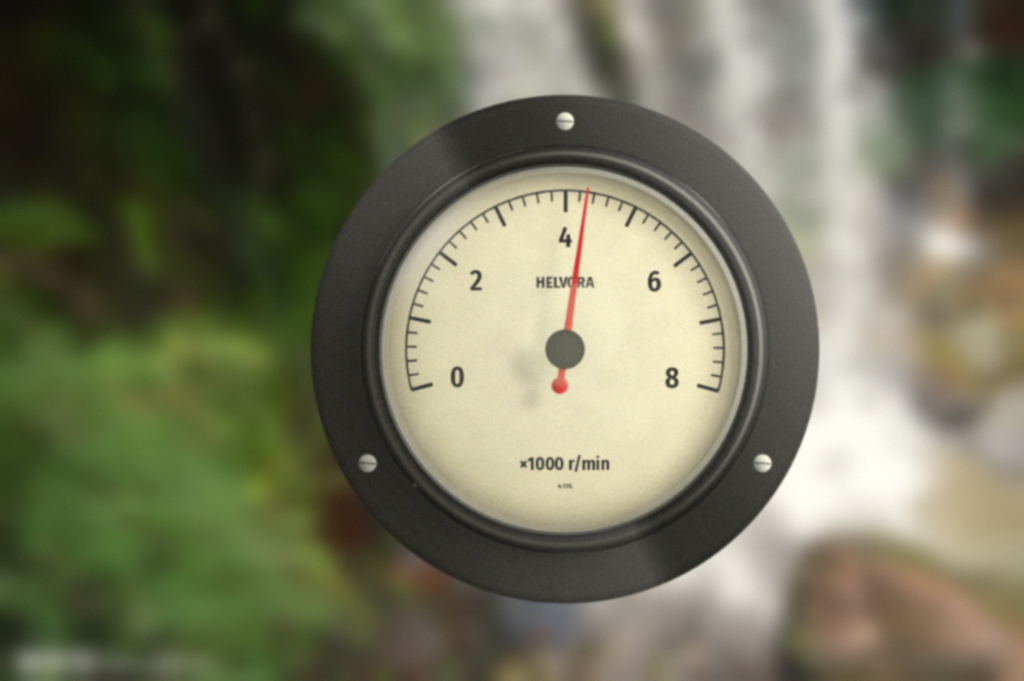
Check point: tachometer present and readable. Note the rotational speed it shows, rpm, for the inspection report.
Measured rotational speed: 4300 rpm
